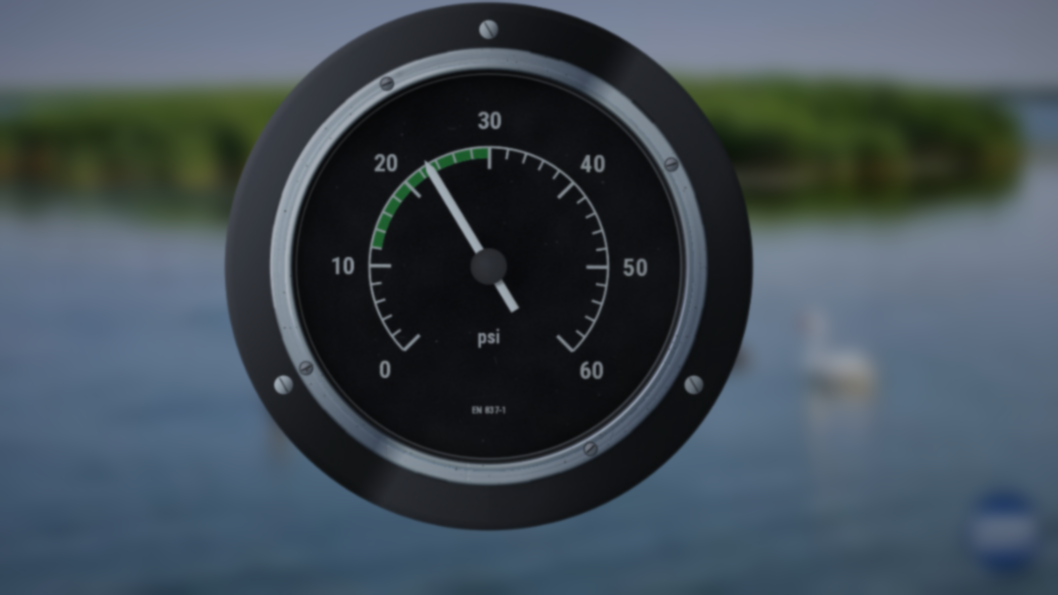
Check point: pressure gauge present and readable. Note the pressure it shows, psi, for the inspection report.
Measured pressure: 23 psi
